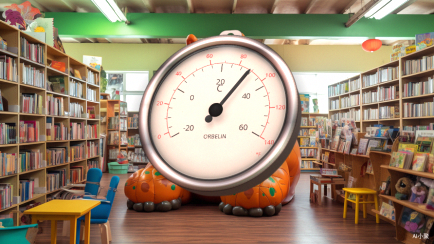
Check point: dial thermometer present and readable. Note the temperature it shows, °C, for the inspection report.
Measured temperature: 32 °C
